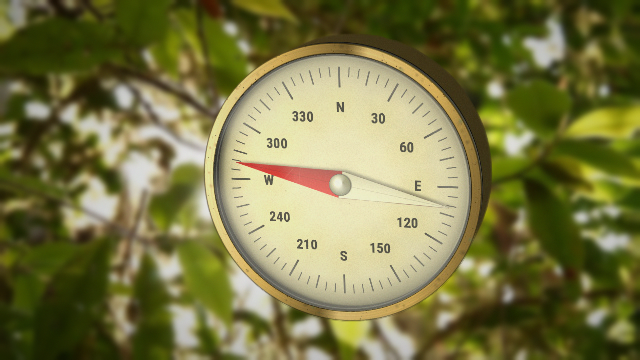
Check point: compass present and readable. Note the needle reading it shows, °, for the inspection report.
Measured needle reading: 280 °
